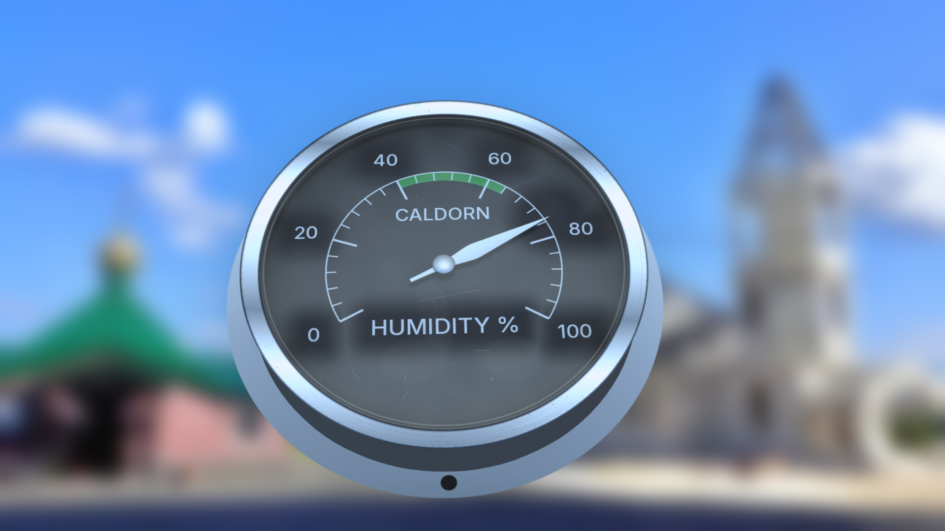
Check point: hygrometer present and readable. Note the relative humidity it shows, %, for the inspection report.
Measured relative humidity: 76 %
